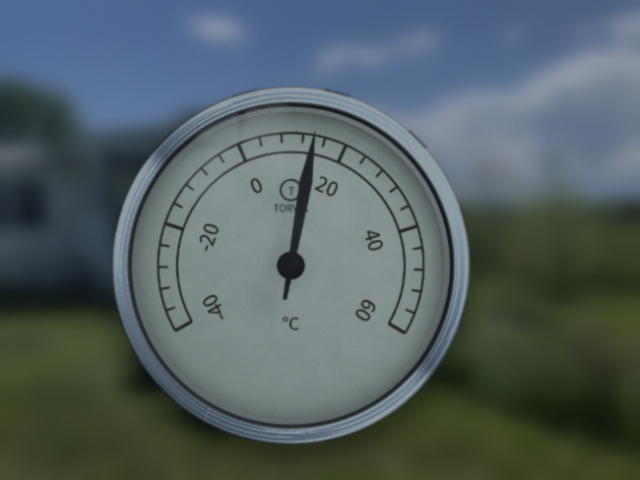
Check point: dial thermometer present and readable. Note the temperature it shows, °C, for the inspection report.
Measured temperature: 14 °C
